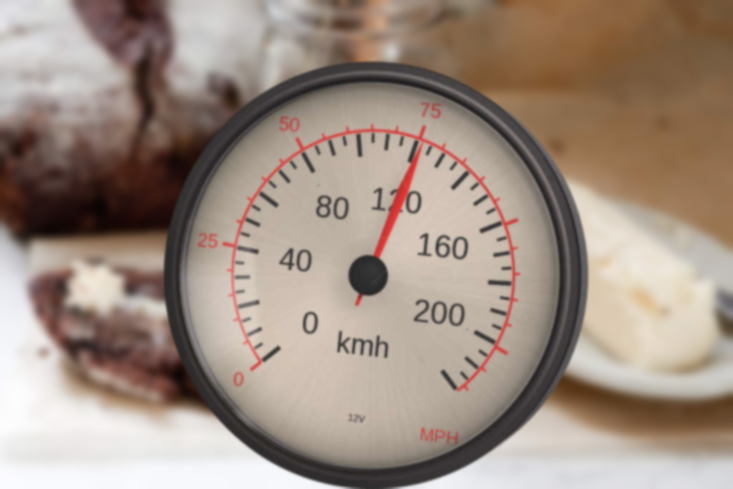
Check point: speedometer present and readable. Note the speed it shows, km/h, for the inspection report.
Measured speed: 122.5 km/h
